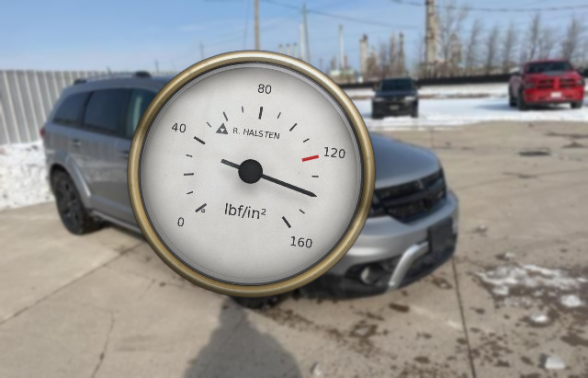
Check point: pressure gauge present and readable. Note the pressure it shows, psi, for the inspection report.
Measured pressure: 140 psi
